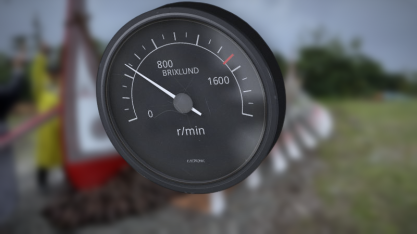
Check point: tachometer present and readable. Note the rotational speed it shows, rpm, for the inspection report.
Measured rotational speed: 500 rpm
